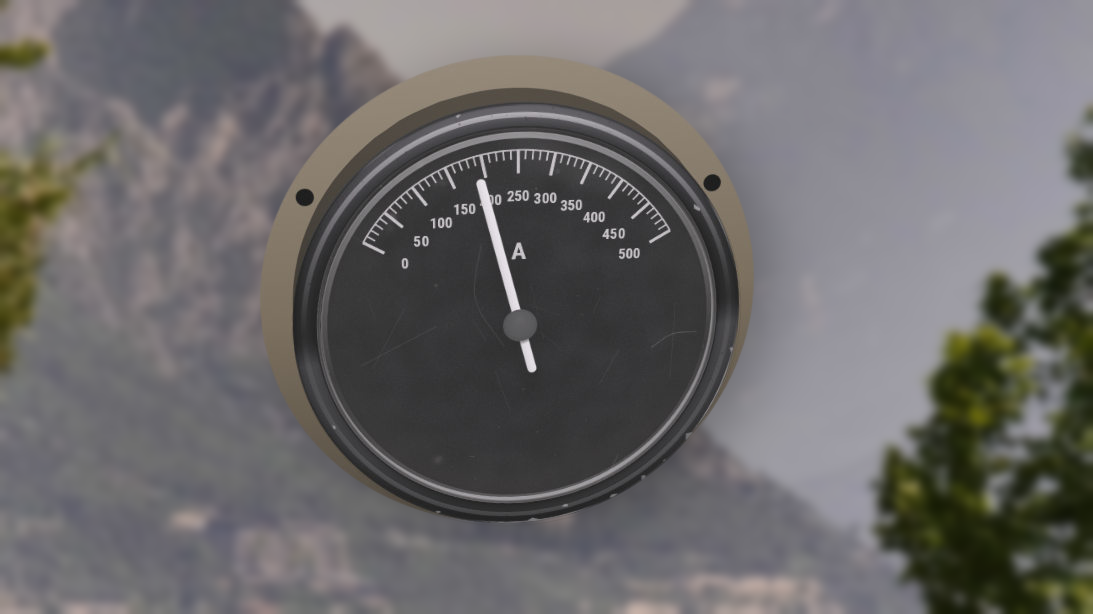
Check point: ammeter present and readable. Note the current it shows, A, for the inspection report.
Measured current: 190 A
